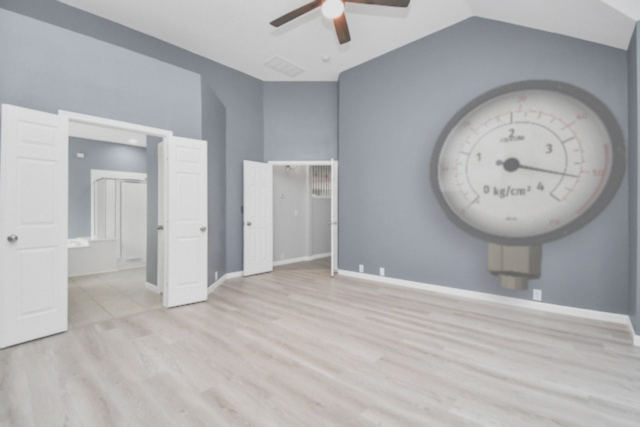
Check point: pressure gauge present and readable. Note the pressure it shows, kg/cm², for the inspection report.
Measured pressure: 3.6 kg/cm²
